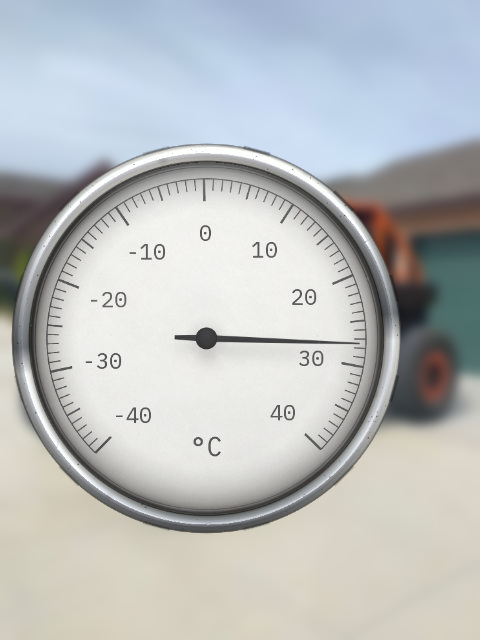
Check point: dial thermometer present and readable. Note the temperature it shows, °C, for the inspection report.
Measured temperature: 27.5 °C
